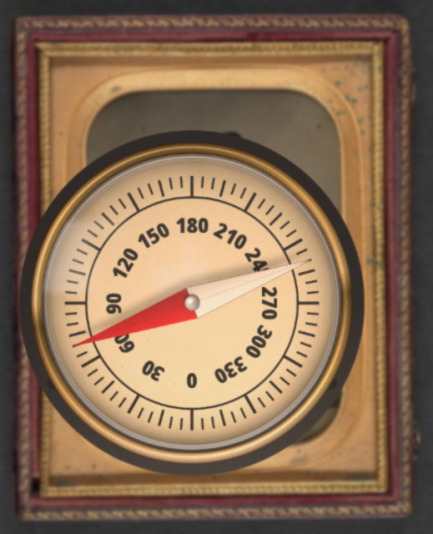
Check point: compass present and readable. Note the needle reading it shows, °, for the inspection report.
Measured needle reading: 70 °
